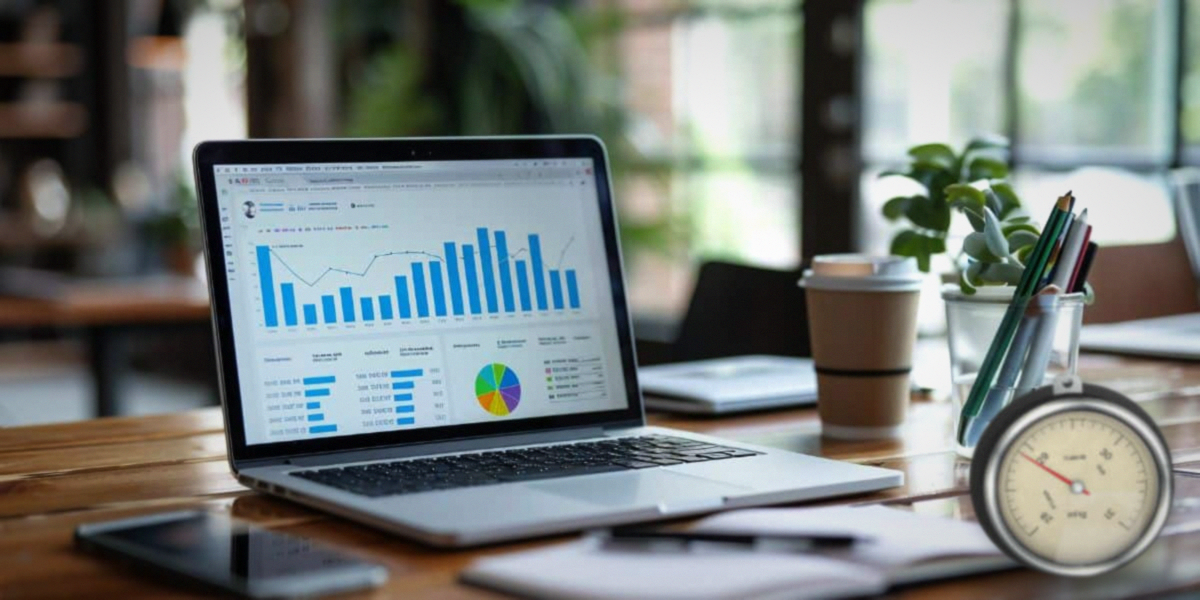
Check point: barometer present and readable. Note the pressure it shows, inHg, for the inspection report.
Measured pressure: 28.9 inHg
